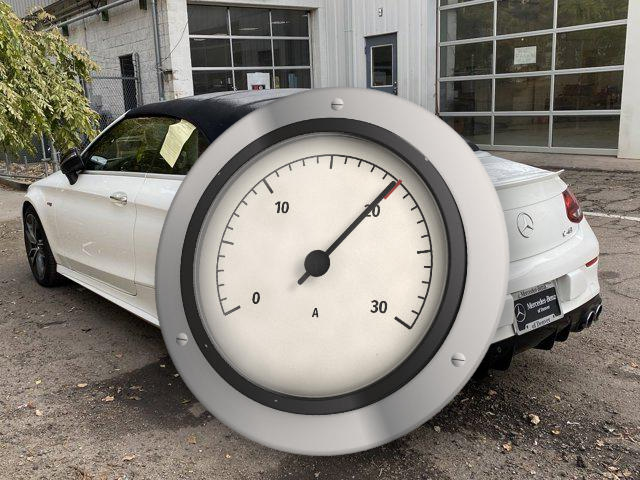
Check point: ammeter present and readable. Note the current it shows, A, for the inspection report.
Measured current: 20 A
